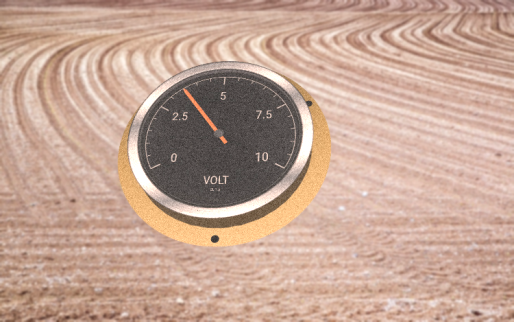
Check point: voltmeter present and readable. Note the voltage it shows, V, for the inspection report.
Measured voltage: 3.5 V
